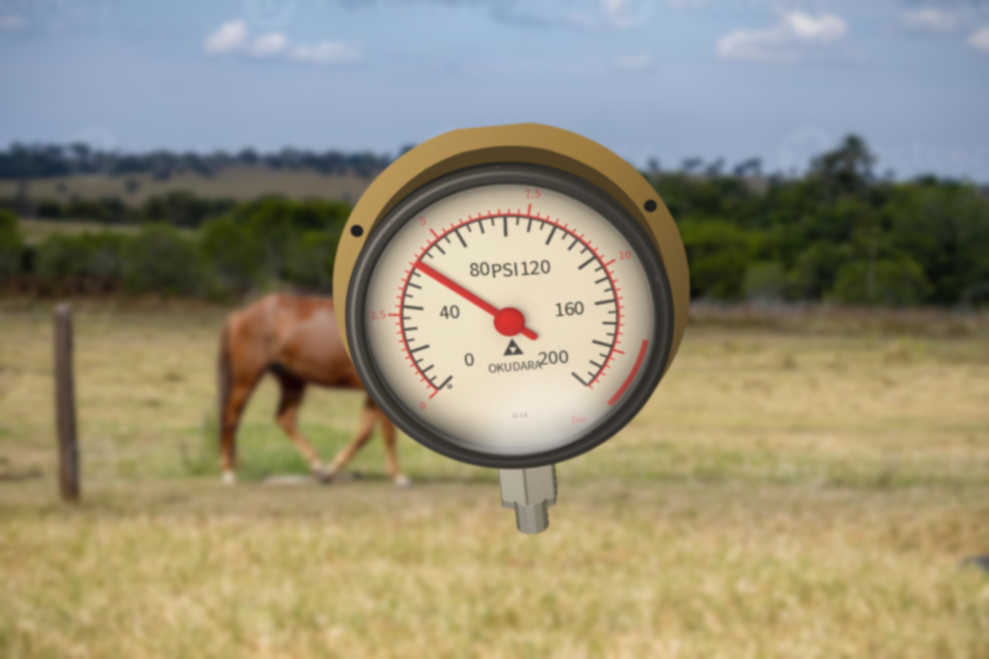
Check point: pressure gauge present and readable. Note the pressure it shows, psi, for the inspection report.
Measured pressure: 60 psi
